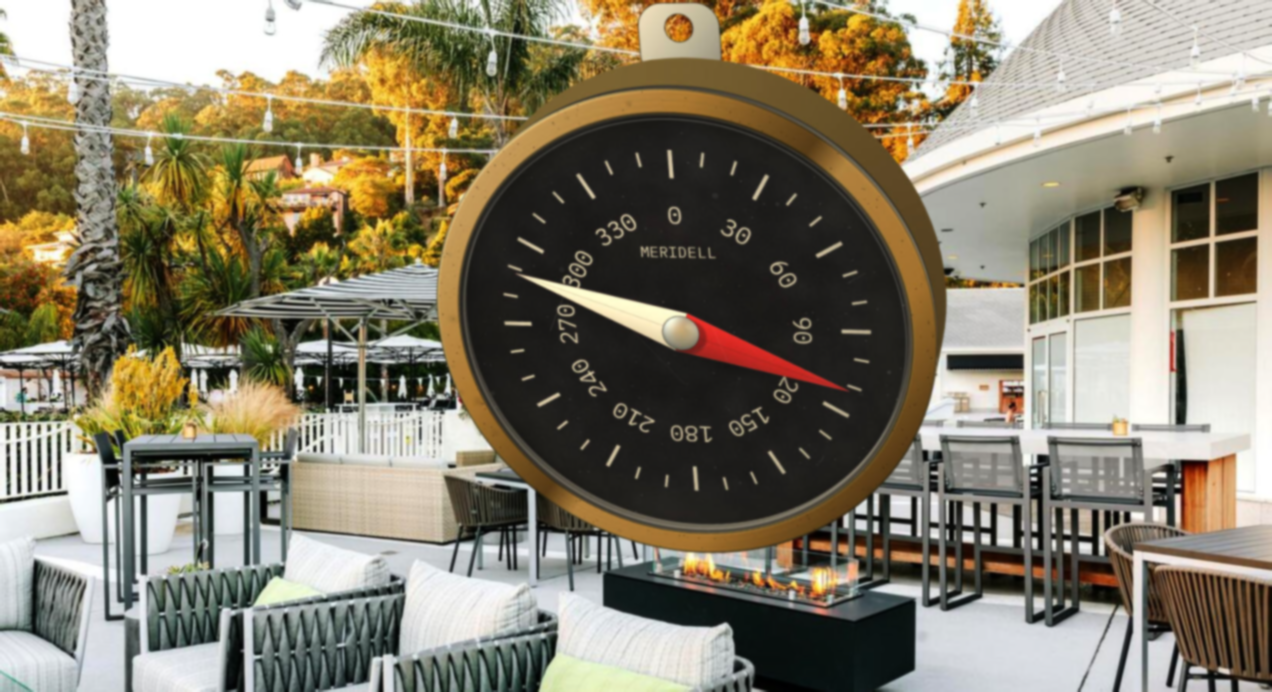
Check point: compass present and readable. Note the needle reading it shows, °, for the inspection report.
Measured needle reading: 110 °
